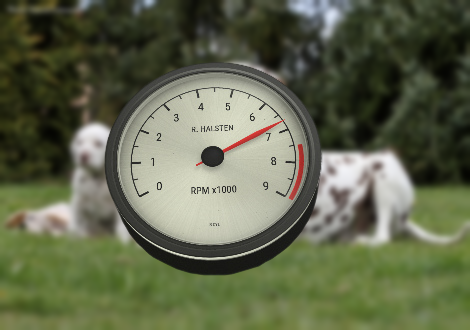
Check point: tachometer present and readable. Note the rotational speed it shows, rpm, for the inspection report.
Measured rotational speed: 6750 rpm
